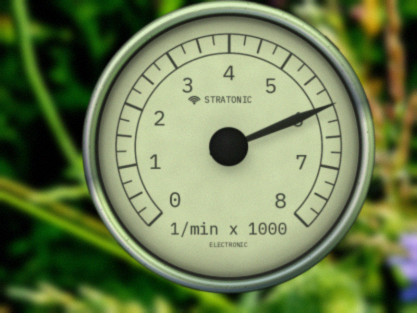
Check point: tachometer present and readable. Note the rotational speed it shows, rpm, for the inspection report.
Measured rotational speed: 6000 rpm
